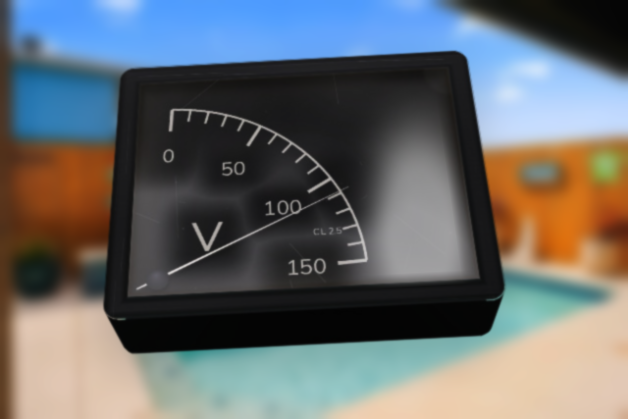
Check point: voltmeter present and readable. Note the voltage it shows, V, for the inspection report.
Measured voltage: 110 V
